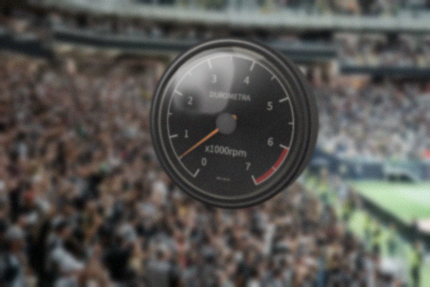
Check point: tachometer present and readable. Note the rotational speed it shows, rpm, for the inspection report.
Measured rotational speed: 500 rpm
